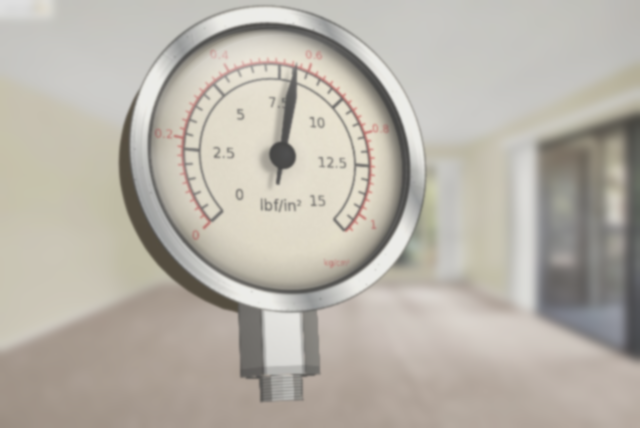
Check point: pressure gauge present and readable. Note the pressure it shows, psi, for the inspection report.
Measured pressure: 8 psi
